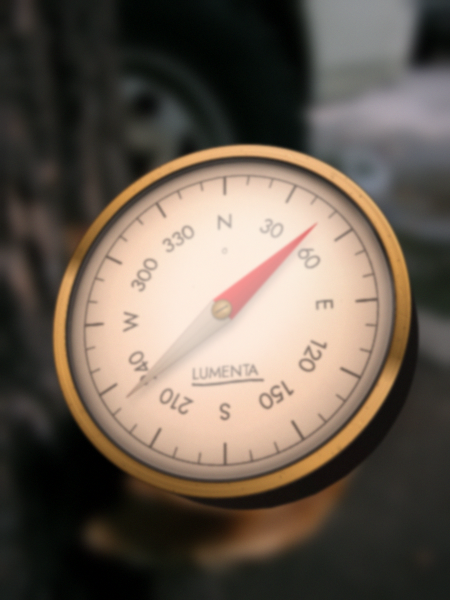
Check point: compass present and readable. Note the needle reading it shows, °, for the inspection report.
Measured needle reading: 50 °
